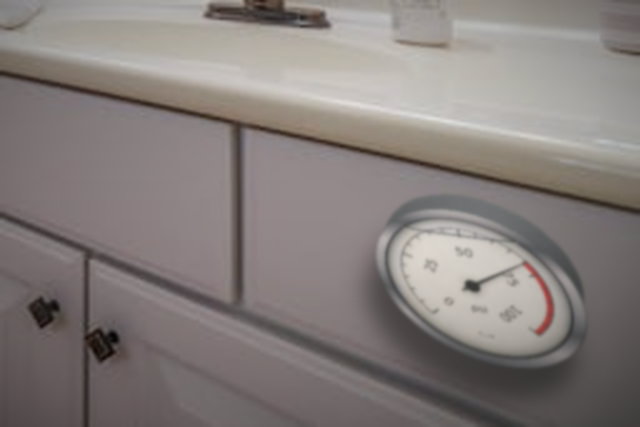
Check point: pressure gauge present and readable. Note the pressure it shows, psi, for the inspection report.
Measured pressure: 70 psi
